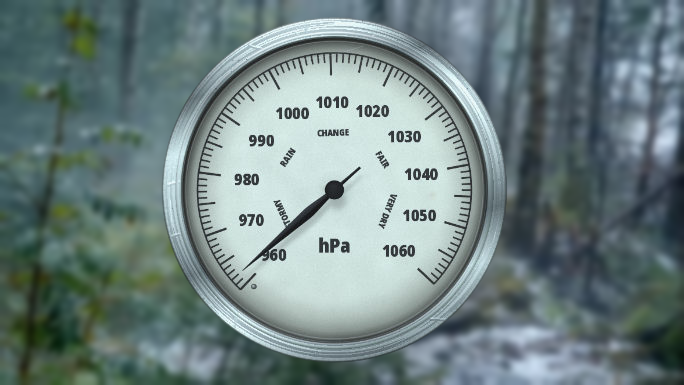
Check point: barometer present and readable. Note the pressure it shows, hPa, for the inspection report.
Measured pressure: 962 hPa
